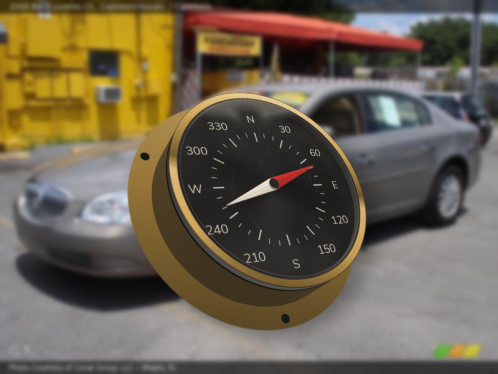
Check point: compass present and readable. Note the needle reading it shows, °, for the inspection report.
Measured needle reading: 70 °
